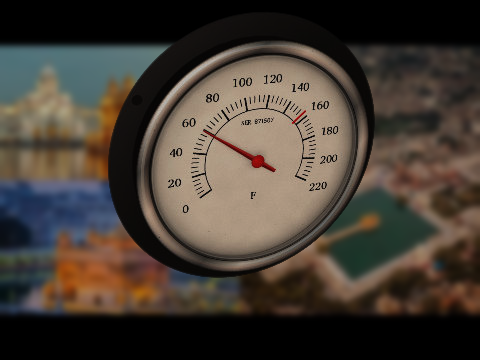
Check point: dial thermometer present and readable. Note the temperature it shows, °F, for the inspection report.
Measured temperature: 60 °F
